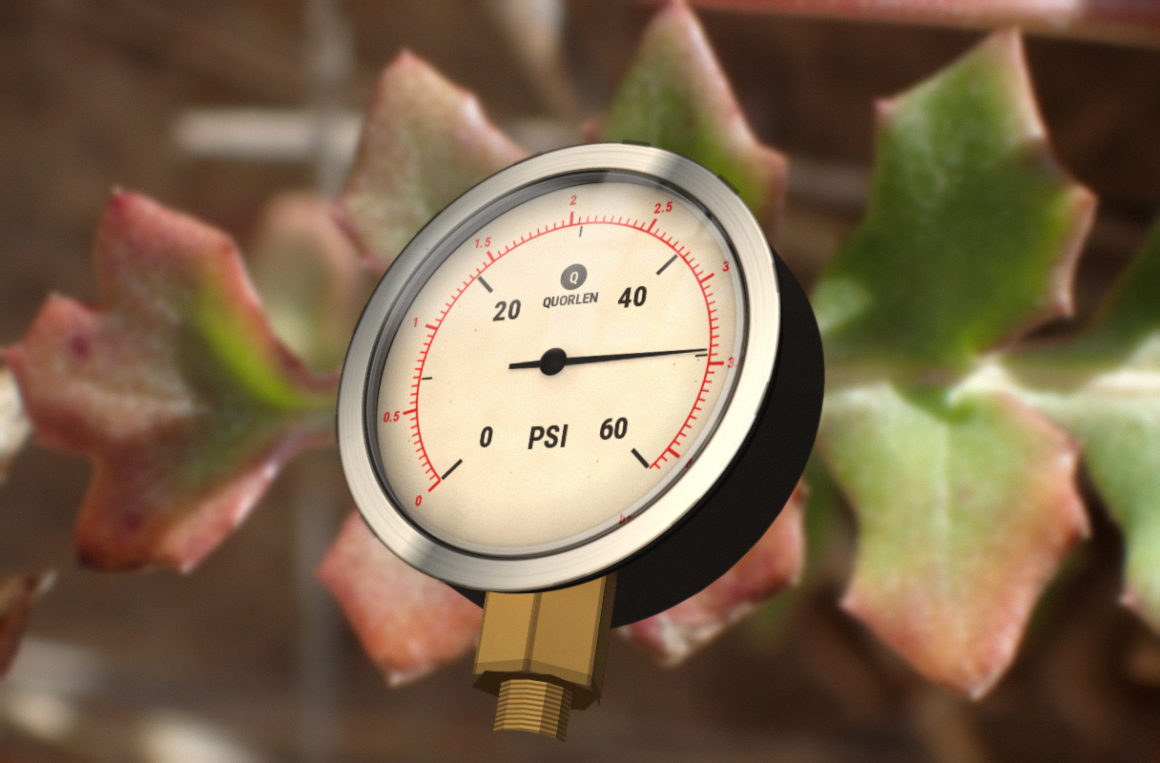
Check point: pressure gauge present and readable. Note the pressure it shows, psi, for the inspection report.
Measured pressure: 50 psi
